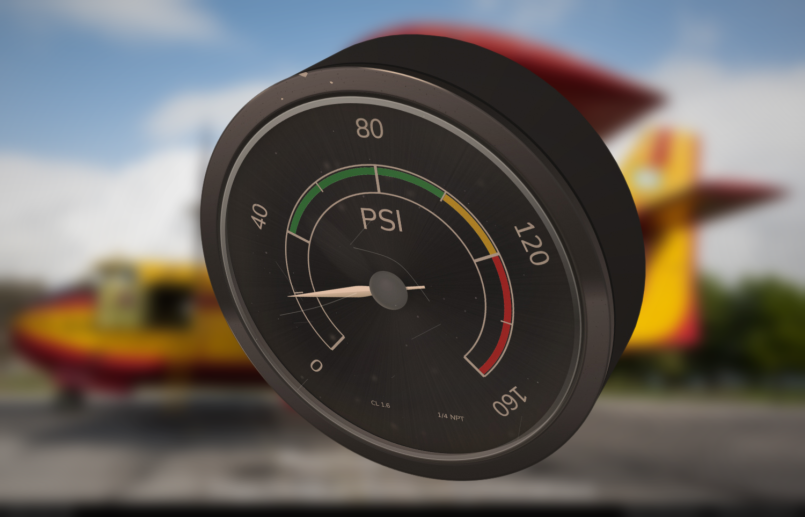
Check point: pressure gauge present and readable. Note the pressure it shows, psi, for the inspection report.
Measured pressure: 20 psi
